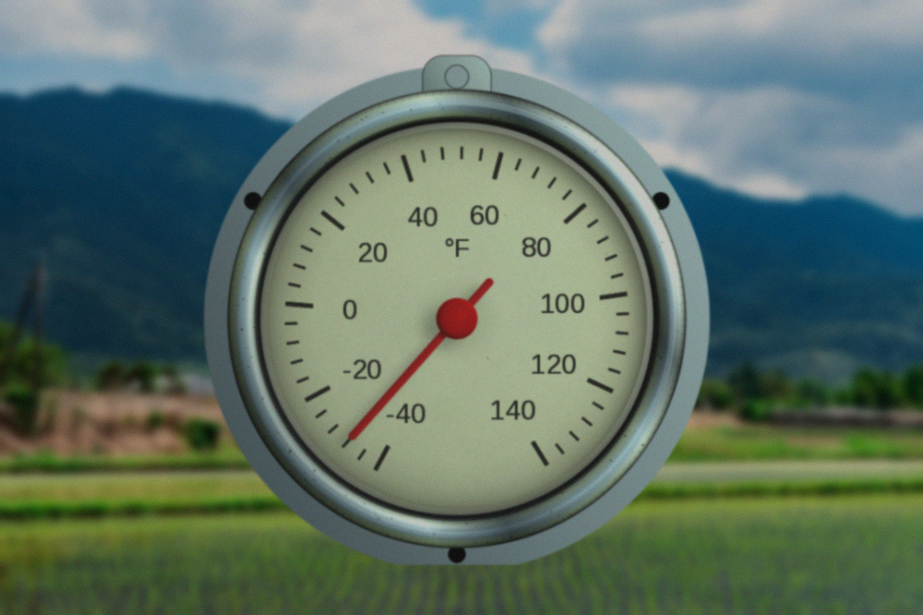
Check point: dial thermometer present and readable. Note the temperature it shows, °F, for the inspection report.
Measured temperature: -32 °F
